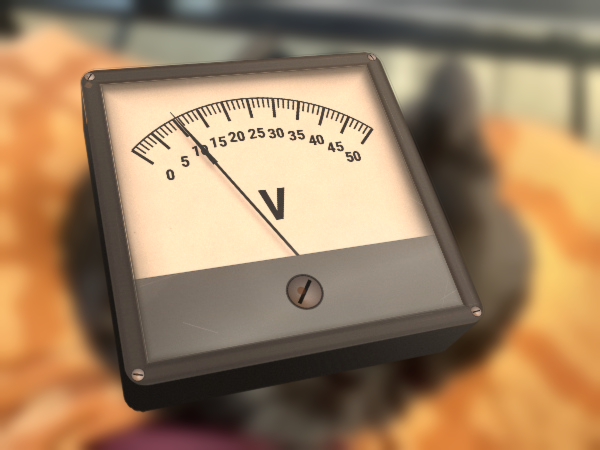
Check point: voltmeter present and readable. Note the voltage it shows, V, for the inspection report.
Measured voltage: 10 V
